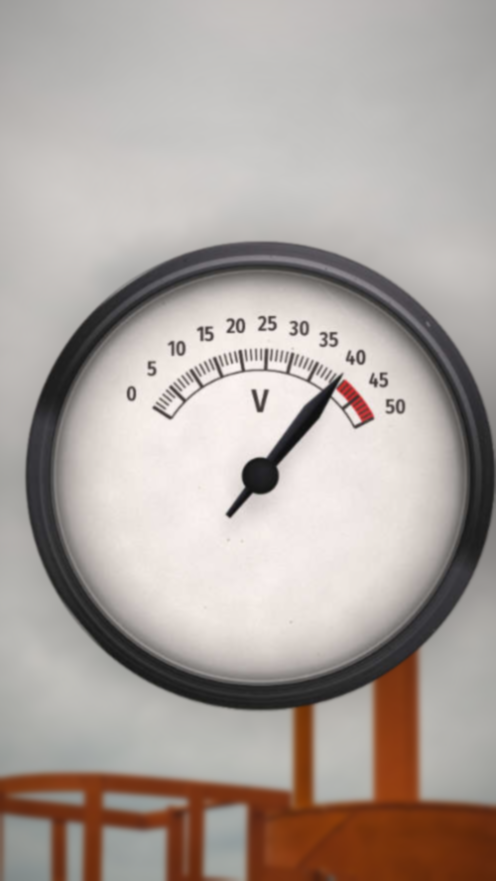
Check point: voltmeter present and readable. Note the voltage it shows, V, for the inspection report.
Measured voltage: 40 V
